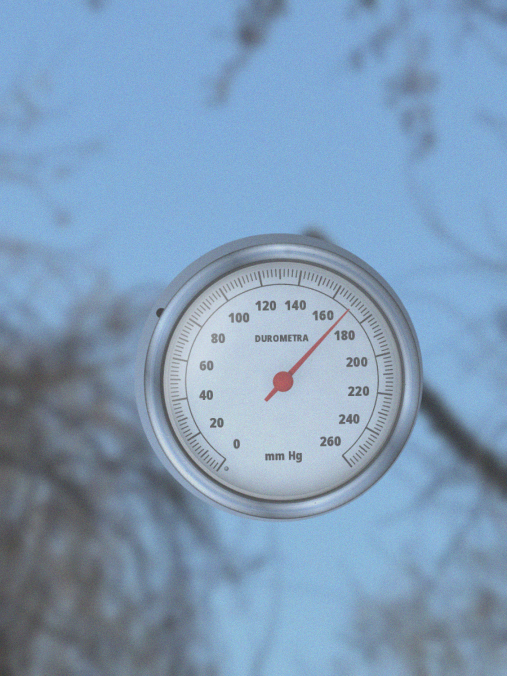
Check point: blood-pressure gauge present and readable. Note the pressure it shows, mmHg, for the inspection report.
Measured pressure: 170 mmHg
